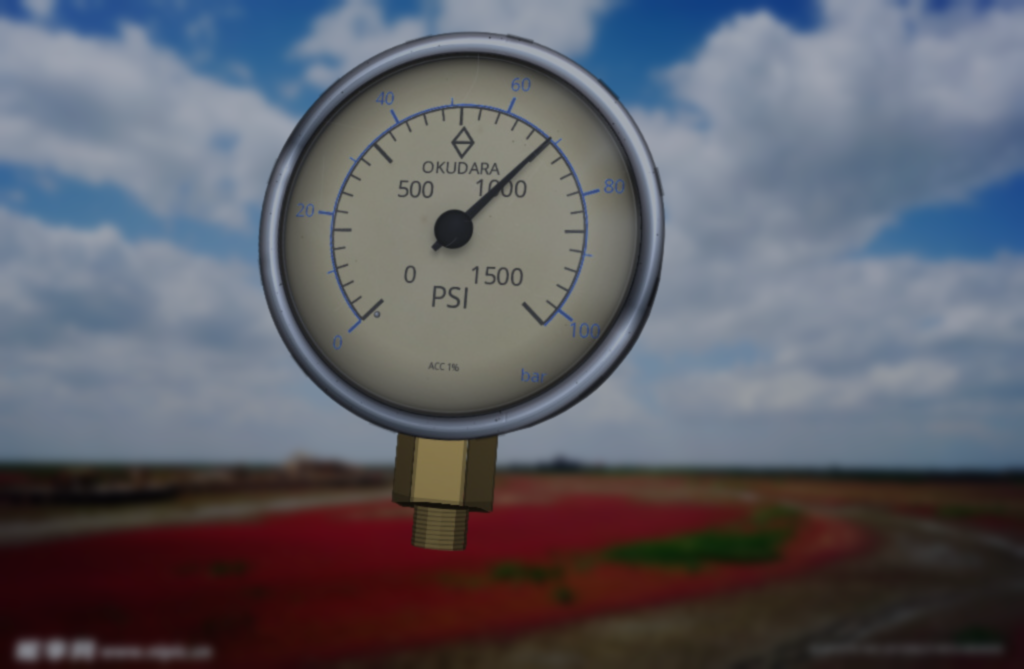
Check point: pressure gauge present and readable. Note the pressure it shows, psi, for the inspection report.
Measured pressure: 1000 psi
